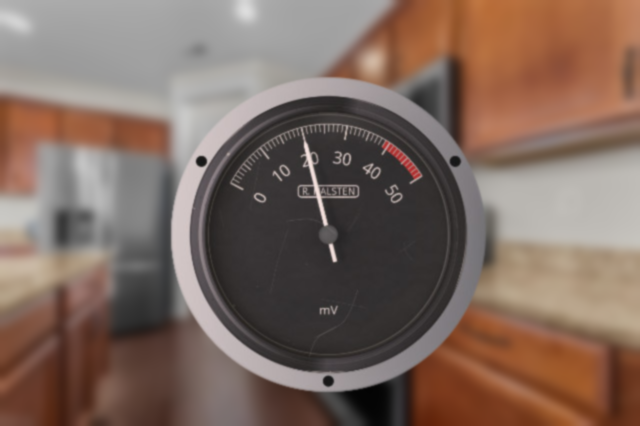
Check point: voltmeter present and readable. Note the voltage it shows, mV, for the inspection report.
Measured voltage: 20 mV
